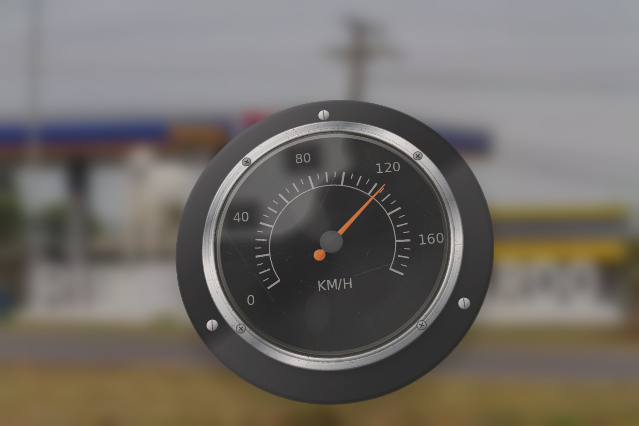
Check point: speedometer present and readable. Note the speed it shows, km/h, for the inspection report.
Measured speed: 125 km/h
